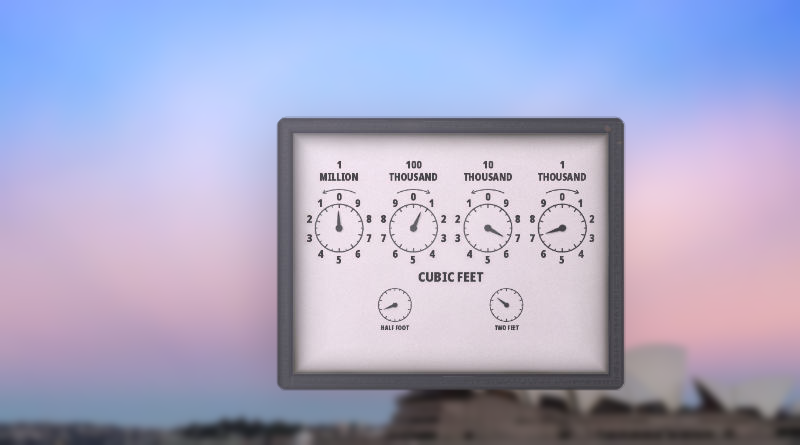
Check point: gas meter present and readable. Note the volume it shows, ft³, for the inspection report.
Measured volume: 6700 ft³
